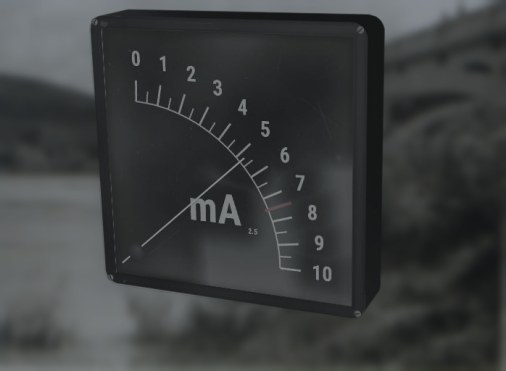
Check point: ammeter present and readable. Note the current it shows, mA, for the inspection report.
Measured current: 5.25 mA
